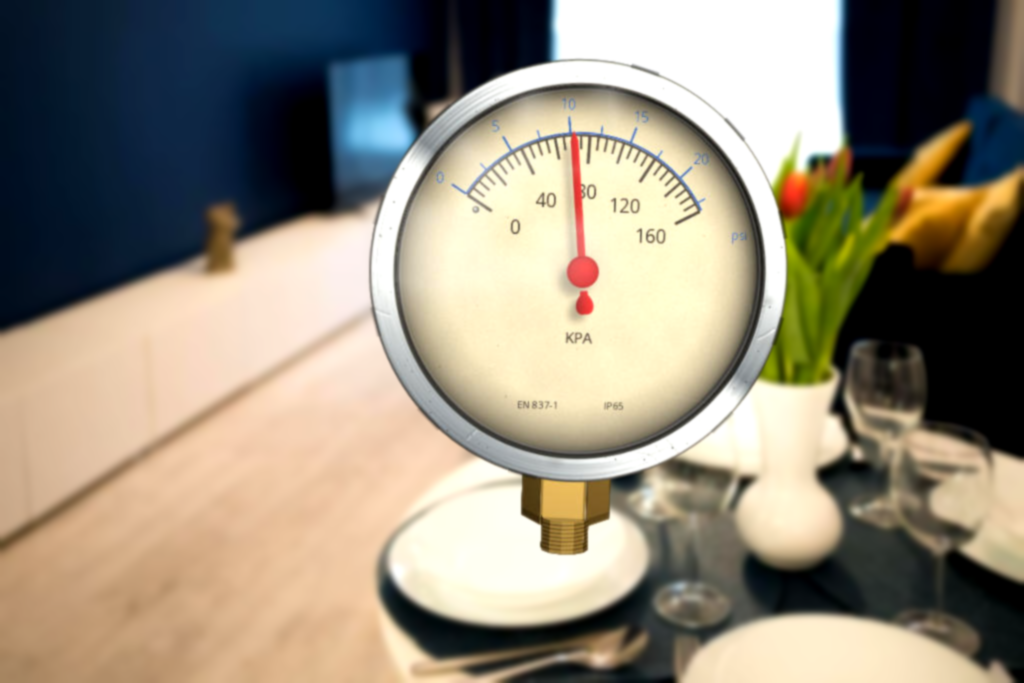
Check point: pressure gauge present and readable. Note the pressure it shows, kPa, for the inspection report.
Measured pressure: 70 kPa
